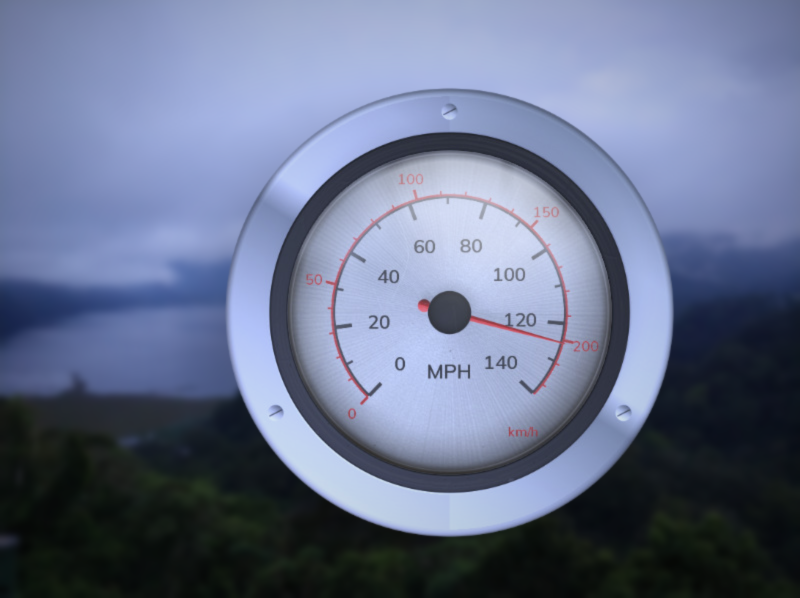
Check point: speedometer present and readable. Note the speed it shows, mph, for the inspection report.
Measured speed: 125 mph
